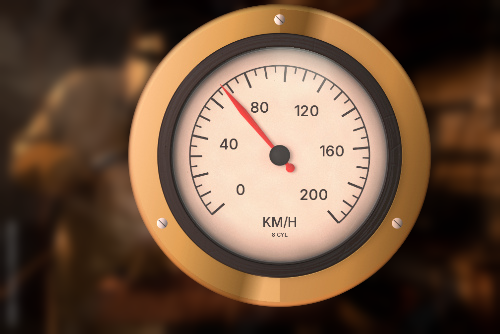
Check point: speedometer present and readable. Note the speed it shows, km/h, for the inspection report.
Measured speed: 67.5 km/h
